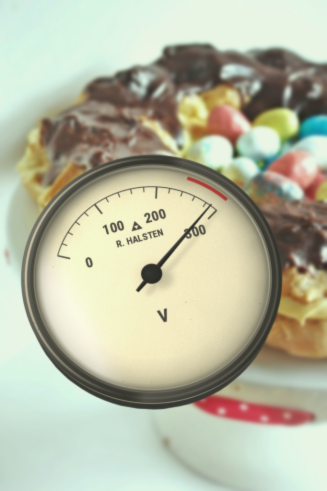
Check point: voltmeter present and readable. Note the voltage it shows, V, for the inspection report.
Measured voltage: 290 V
